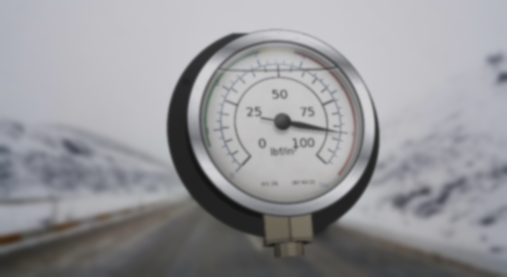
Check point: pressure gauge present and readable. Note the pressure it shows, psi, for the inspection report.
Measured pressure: 87.5 psi
